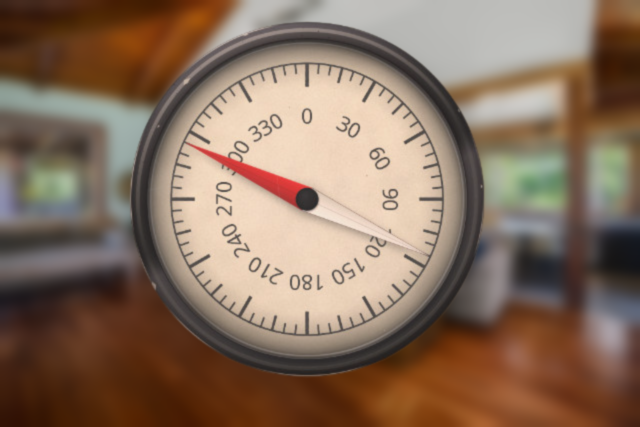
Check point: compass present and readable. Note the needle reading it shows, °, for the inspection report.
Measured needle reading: 295 °
